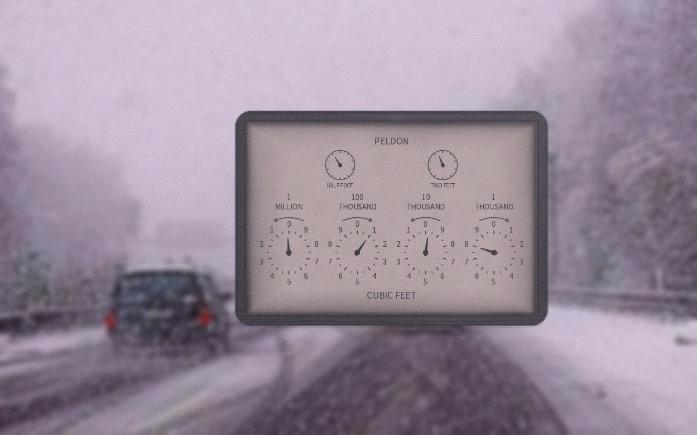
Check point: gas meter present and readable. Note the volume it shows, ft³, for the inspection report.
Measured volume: 9800 ft³
